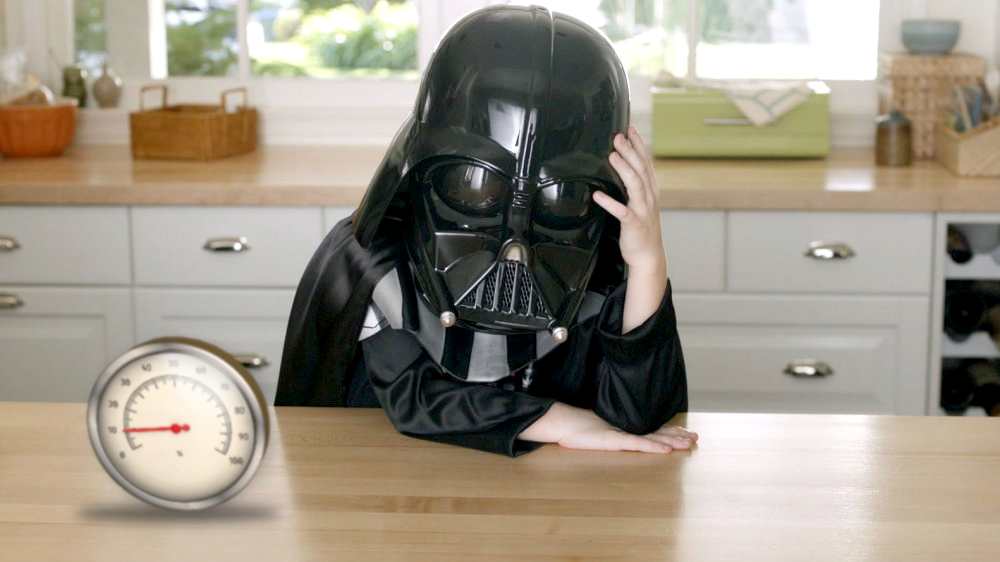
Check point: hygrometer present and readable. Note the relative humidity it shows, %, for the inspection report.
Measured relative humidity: 10 %
